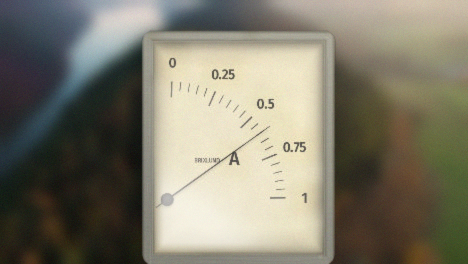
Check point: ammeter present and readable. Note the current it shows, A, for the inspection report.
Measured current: 0.6 A
